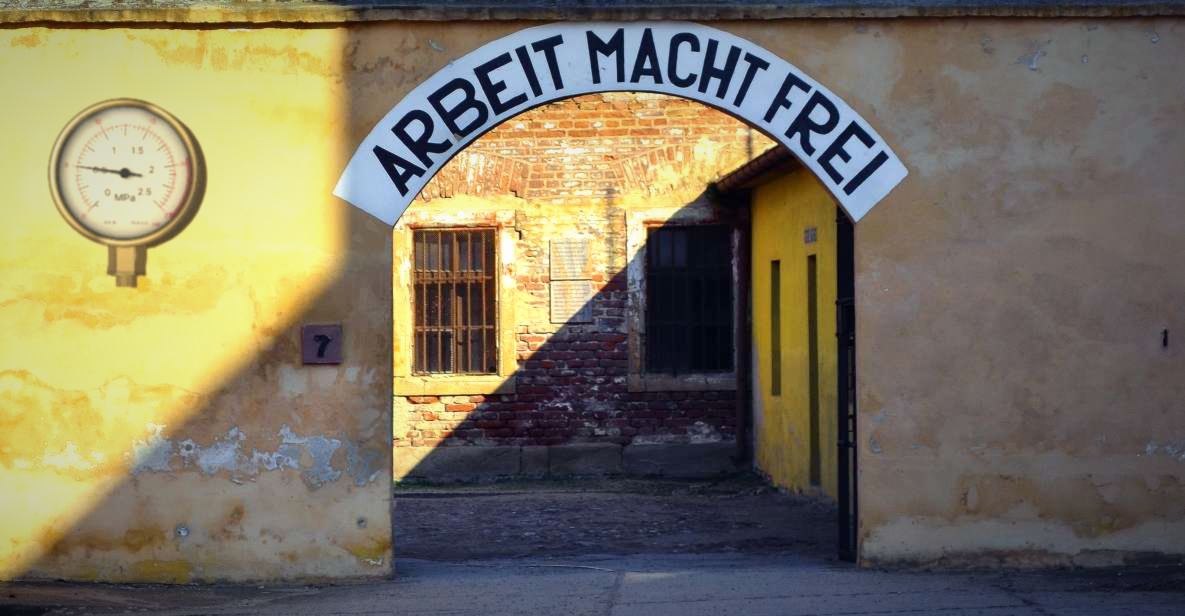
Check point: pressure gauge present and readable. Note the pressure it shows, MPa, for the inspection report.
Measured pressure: 0.5 MPa
